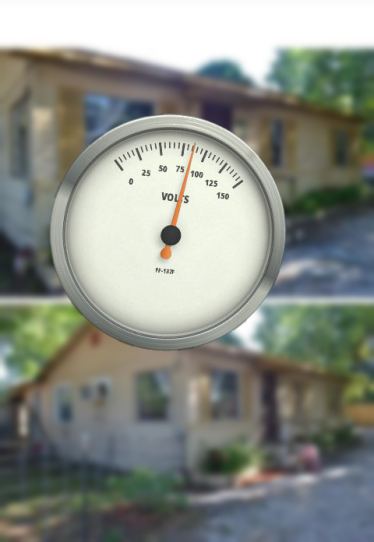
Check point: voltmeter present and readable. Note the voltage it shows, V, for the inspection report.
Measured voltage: 85 V
